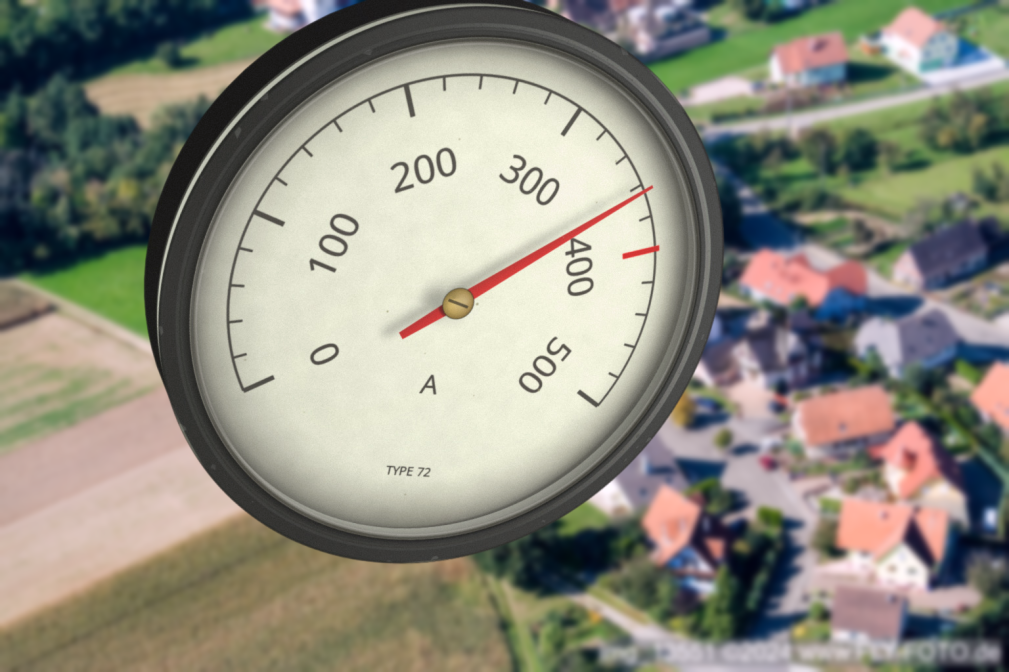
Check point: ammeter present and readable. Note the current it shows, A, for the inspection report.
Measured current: 360 A
